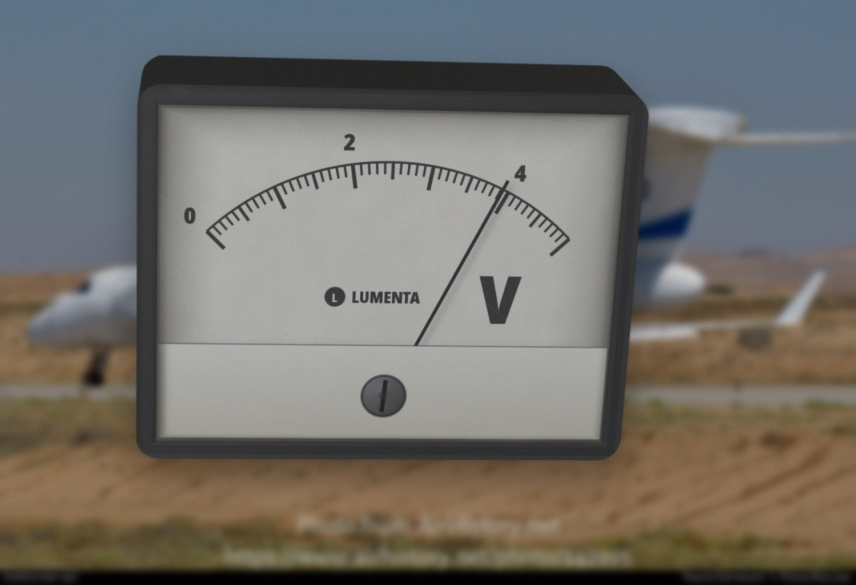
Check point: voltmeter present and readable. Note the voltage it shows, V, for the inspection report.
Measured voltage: 3.9 V
